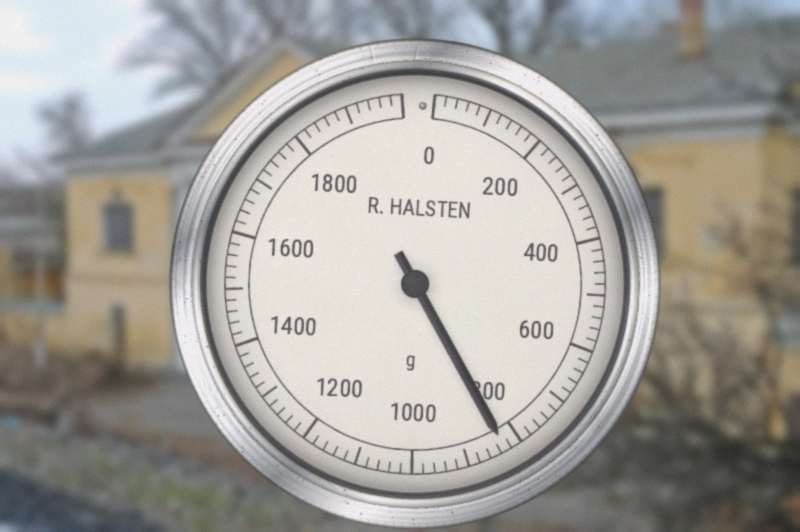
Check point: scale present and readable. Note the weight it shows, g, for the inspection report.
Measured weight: 830 g
